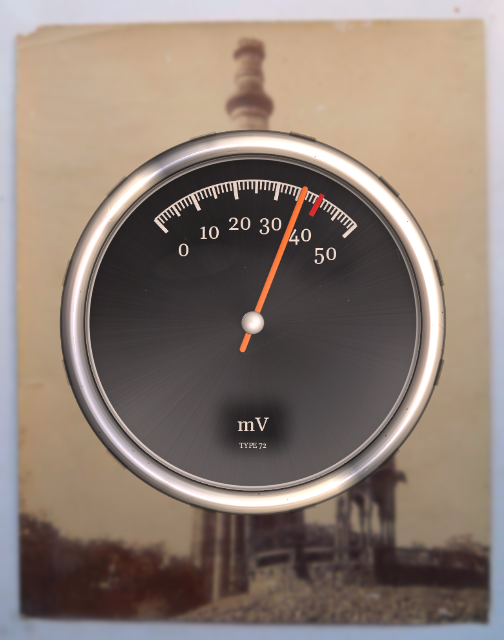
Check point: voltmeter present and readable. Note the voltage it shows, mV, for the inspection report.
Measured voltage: 36 mV
